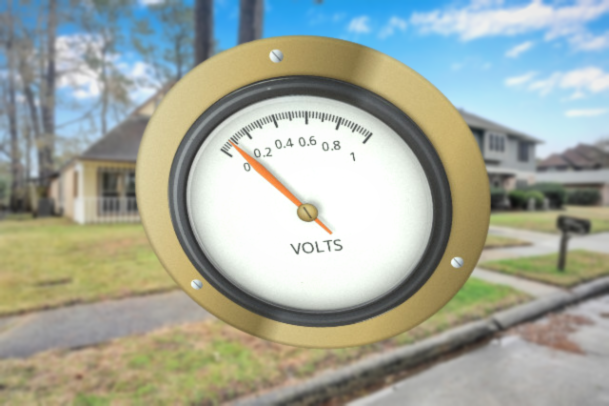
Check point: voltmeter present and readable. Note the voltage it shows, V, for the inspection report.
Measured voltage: 0.1 V
